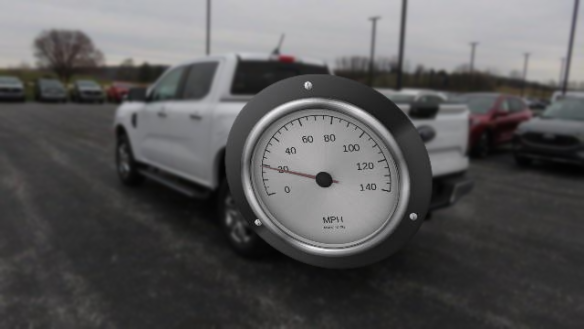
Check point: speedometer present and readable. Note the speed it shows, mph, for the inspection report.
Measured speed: 20 mph
